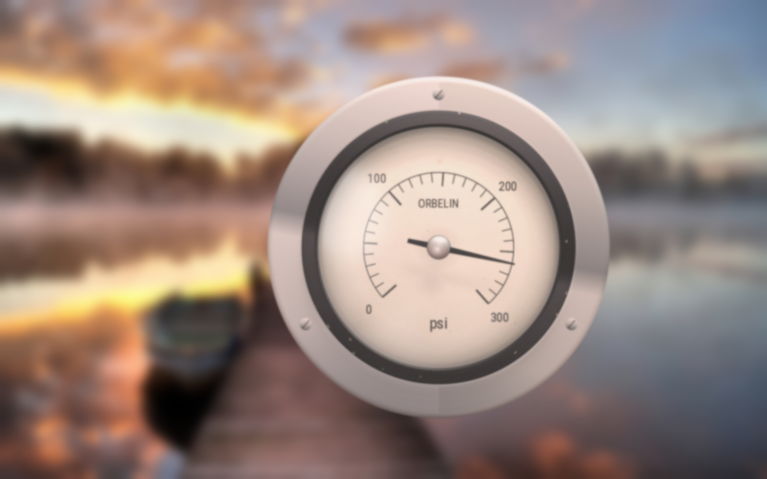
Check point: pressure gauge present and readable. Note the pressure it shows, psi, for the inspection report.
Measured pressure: 260 psi
